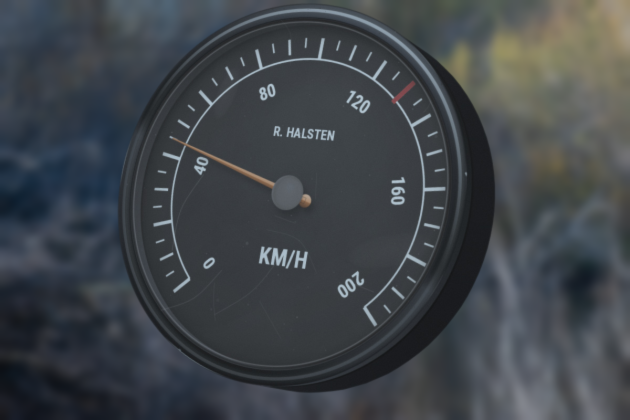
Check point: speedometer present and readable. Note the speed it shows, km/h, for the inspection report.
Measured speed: 45 km/h
